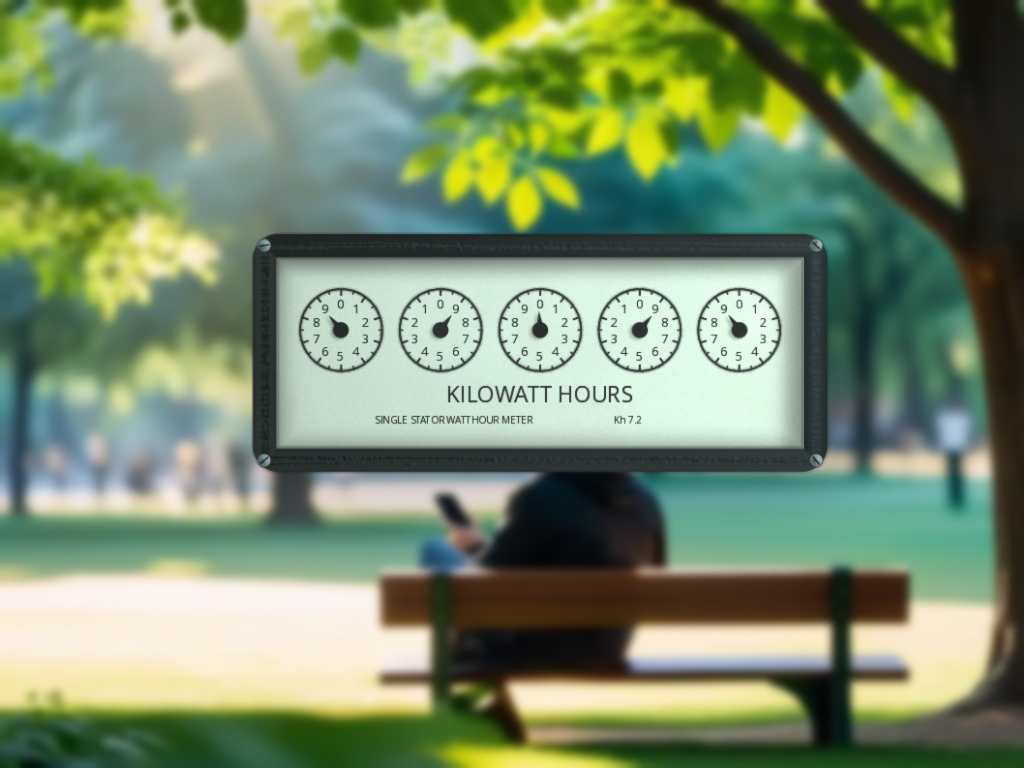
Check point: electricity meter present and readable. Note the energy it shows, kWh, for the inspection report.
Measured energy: 88989 kWh
